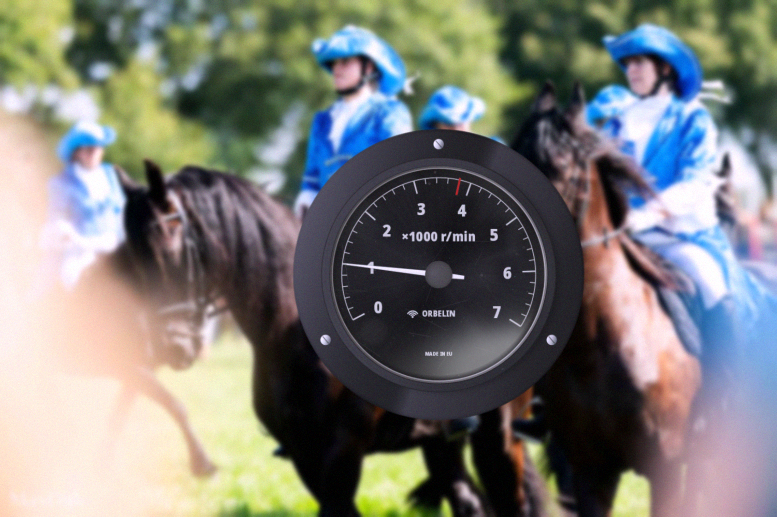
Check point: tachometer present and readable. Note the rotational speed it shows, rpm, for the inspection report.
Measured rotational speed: 1000 rpm
